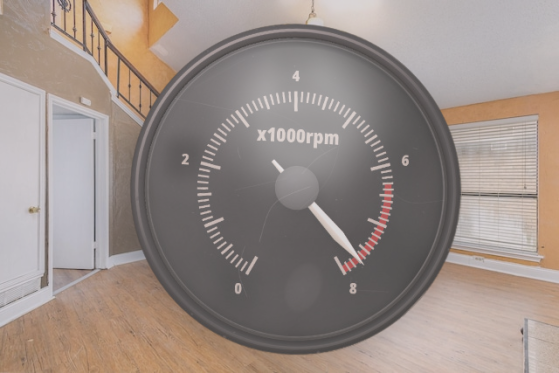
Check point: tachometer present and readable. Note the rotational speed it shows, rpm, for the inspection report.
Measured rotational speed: 7700 rpm
